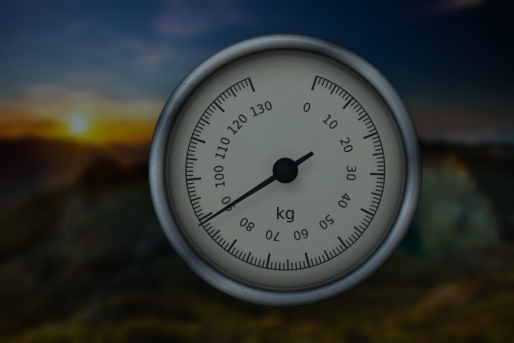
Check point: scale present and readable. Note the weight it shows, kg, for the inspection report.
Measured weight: 89 kg
